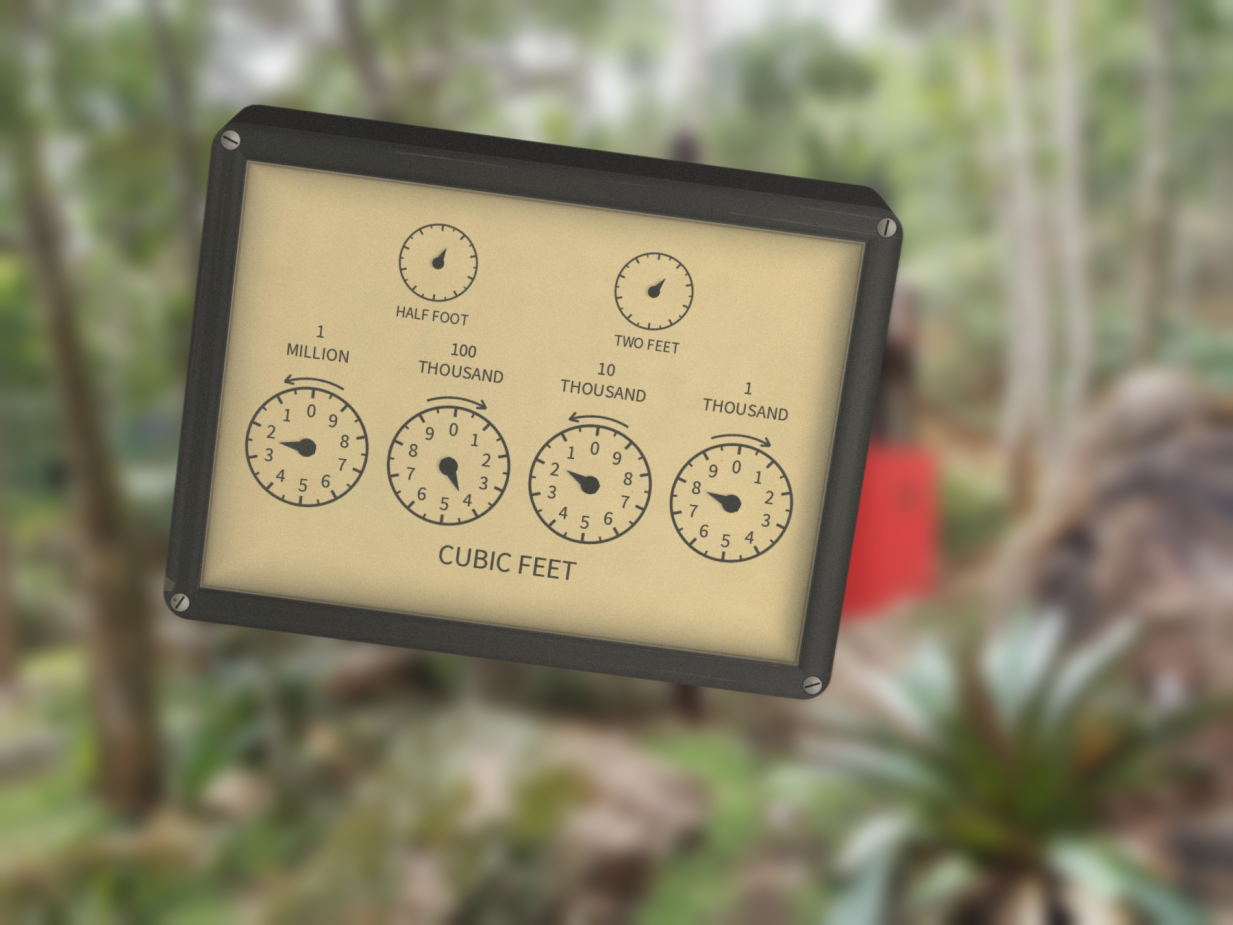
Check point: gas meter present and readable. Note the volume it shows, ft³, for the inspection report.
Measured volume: 241800 ft³
